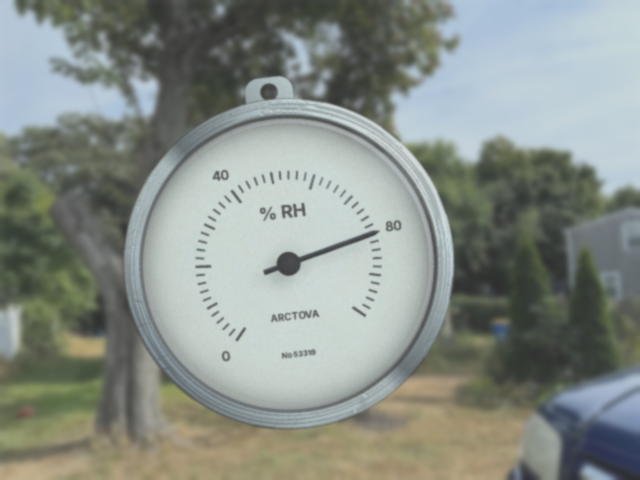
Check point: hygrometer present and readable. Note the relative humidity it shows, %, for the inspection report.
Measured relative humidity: 80 %
